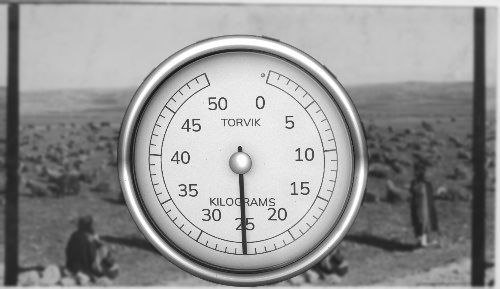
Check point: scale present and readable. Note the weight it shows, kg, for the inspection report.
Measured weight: 25 kg
